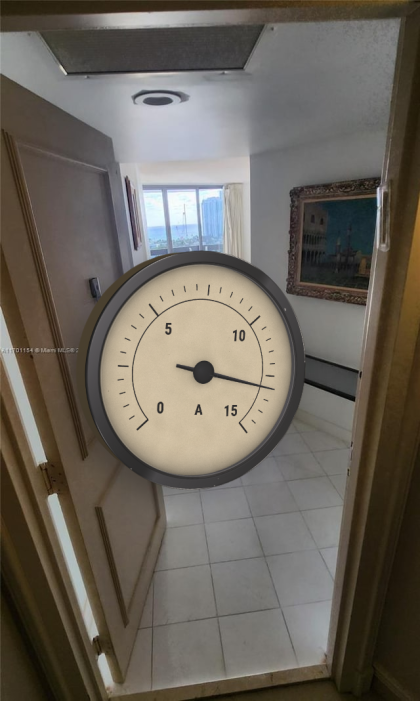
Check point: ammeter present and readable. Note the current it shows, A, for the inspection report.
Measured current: 13 A
